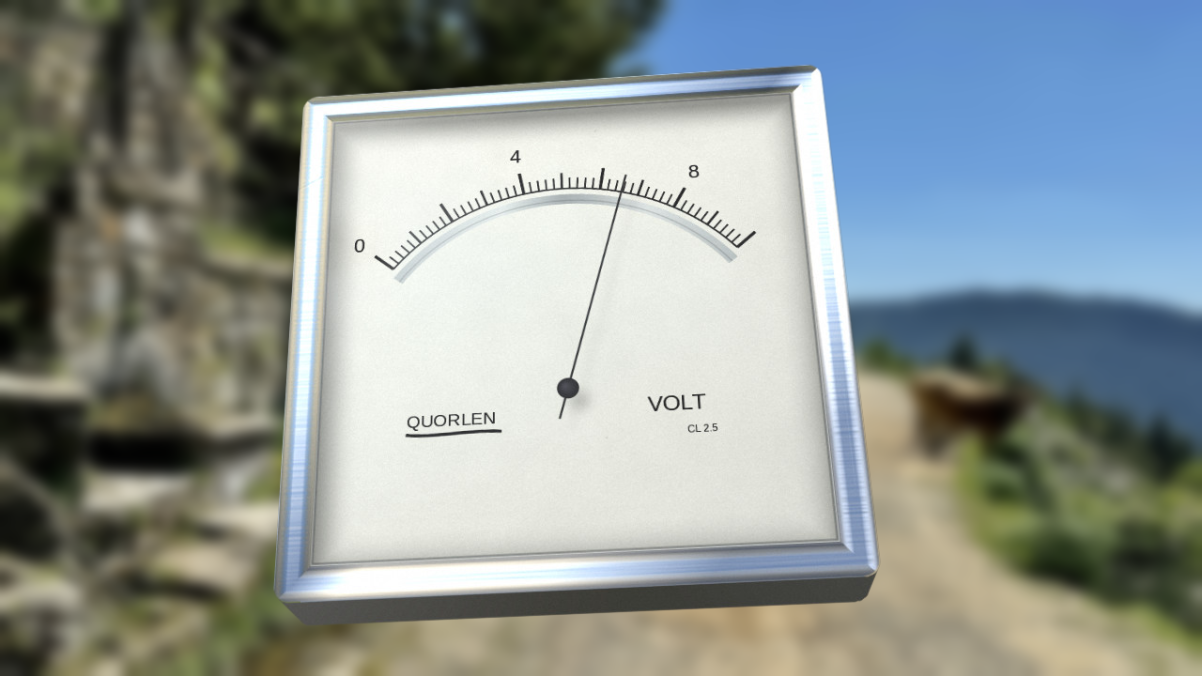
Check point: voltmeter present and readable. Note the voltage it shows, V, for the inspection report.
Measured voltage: 6.6 V
